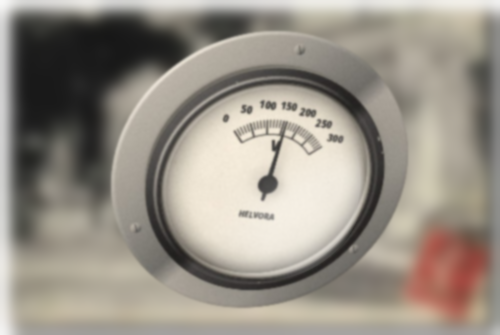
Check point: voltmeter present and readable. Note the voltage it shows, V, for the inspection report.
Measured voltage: 150 V
